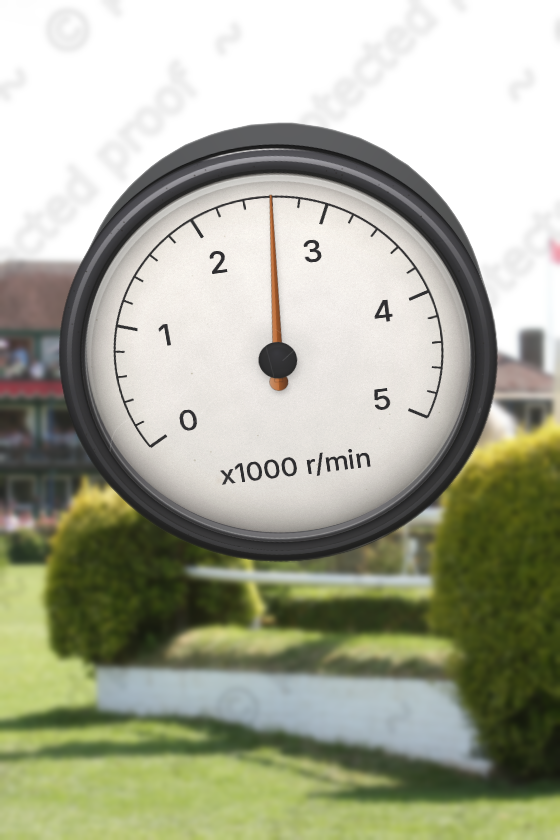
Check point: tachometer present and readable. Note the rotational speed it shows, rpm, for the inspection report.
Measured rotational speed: 2600 rpm
